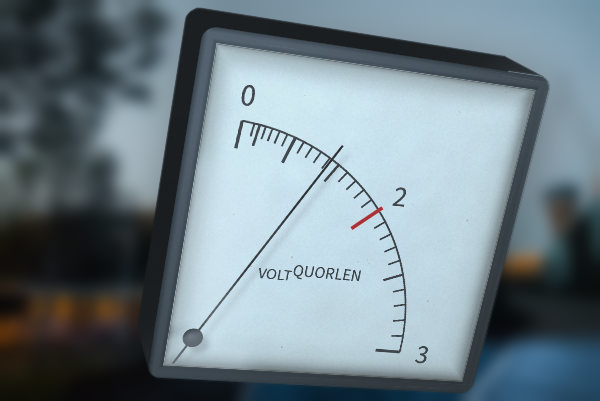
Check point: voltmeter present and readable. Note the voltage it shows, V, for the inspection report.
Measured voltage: 1.4 V
